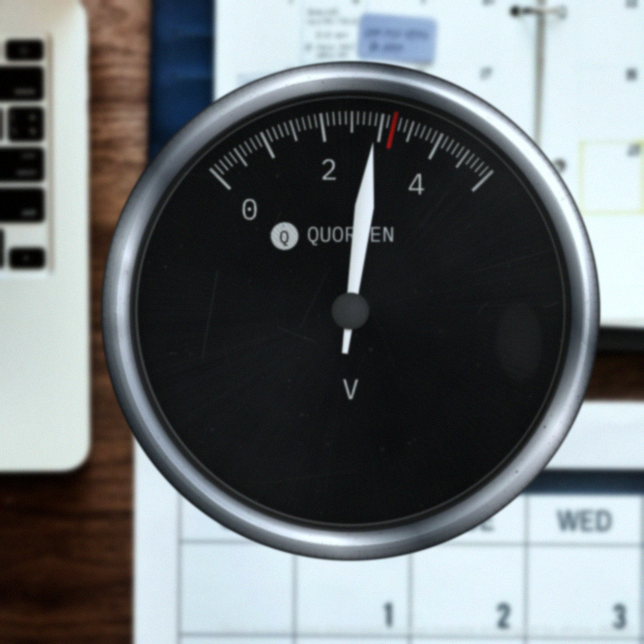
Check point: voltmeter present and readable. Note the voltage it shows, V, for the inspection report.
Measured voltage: 2.9 V
